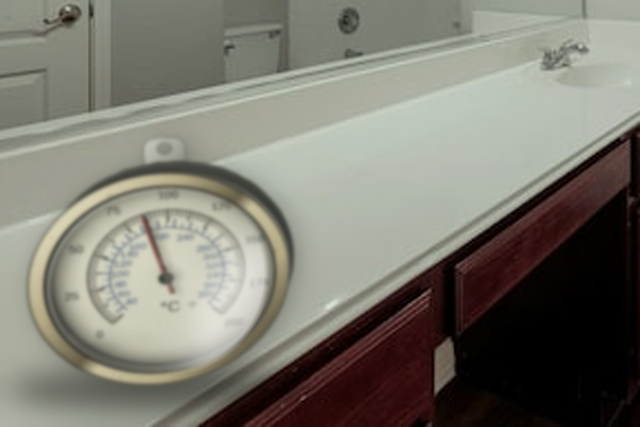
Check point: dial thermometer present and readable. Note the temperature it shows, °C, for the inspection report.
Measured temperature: 87.5 °C
